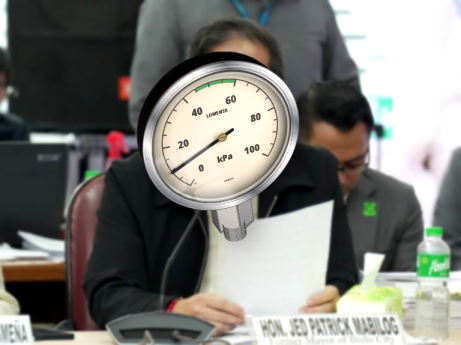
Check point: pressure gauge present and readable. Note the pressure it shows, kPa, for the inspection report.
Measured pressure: 10 kPa
